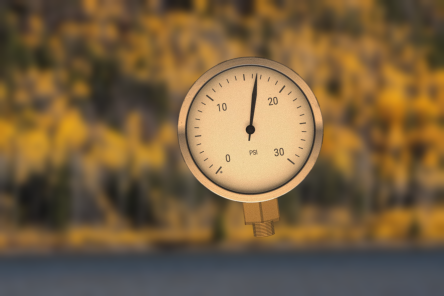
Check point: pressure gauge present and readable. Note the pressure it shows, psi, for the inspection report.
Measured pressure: 16.5 psi
